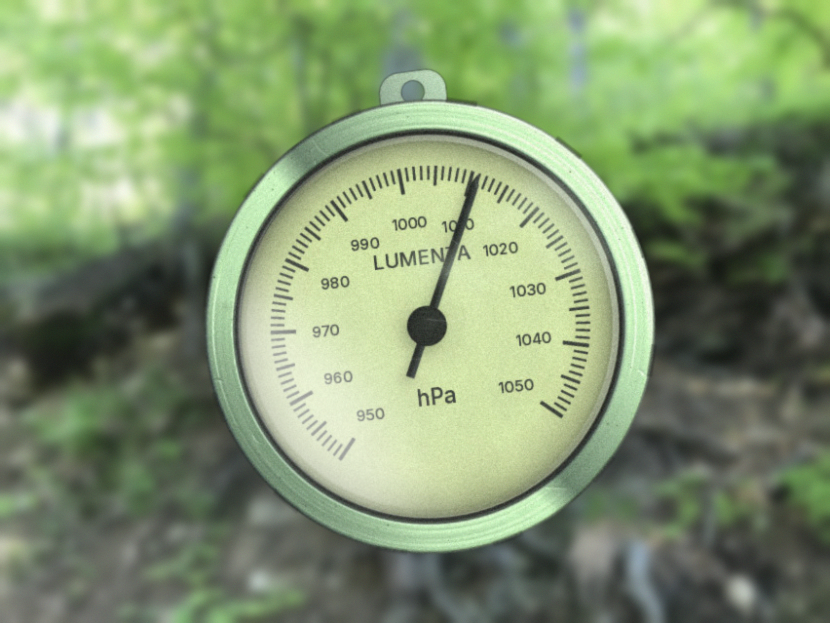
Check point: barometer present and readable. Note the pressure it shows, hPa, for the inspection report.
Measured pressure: 1011 hPa
